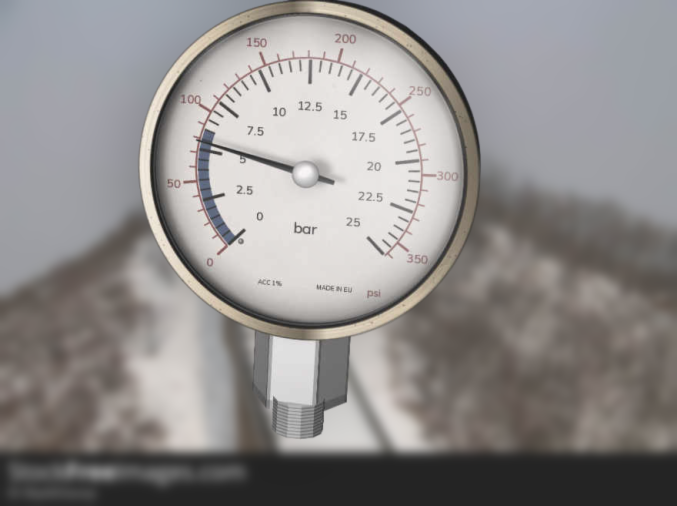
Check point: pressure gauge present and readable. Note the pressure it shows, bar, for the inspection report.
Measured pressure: 5.5 bar
